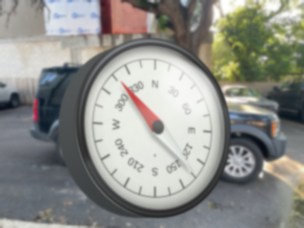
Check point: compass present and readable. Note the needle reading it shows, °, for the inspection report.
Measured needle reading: 315 °
